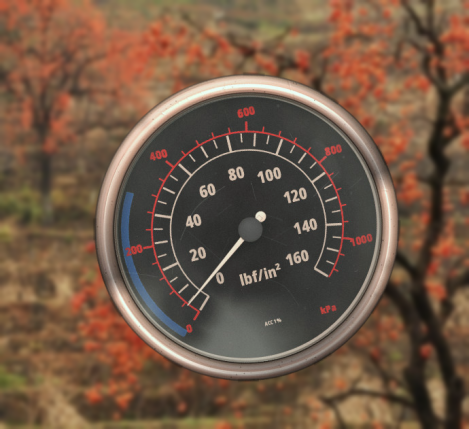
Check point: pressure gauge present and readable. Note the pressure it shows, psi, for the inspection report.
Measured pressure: 5 psi
